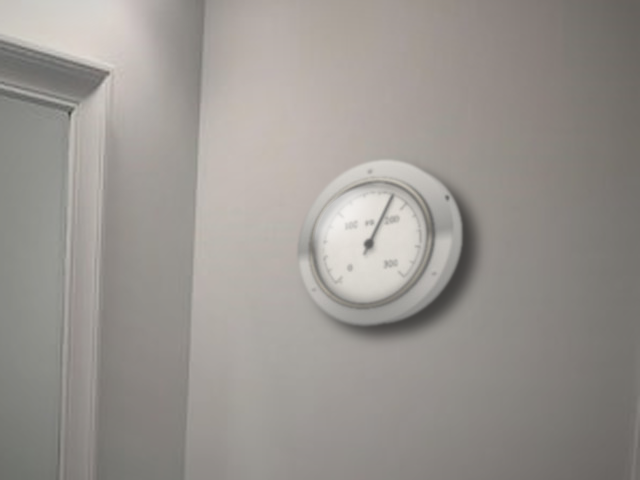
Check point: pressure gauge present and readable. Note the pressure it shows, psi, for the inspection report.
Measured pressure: 180 psi
